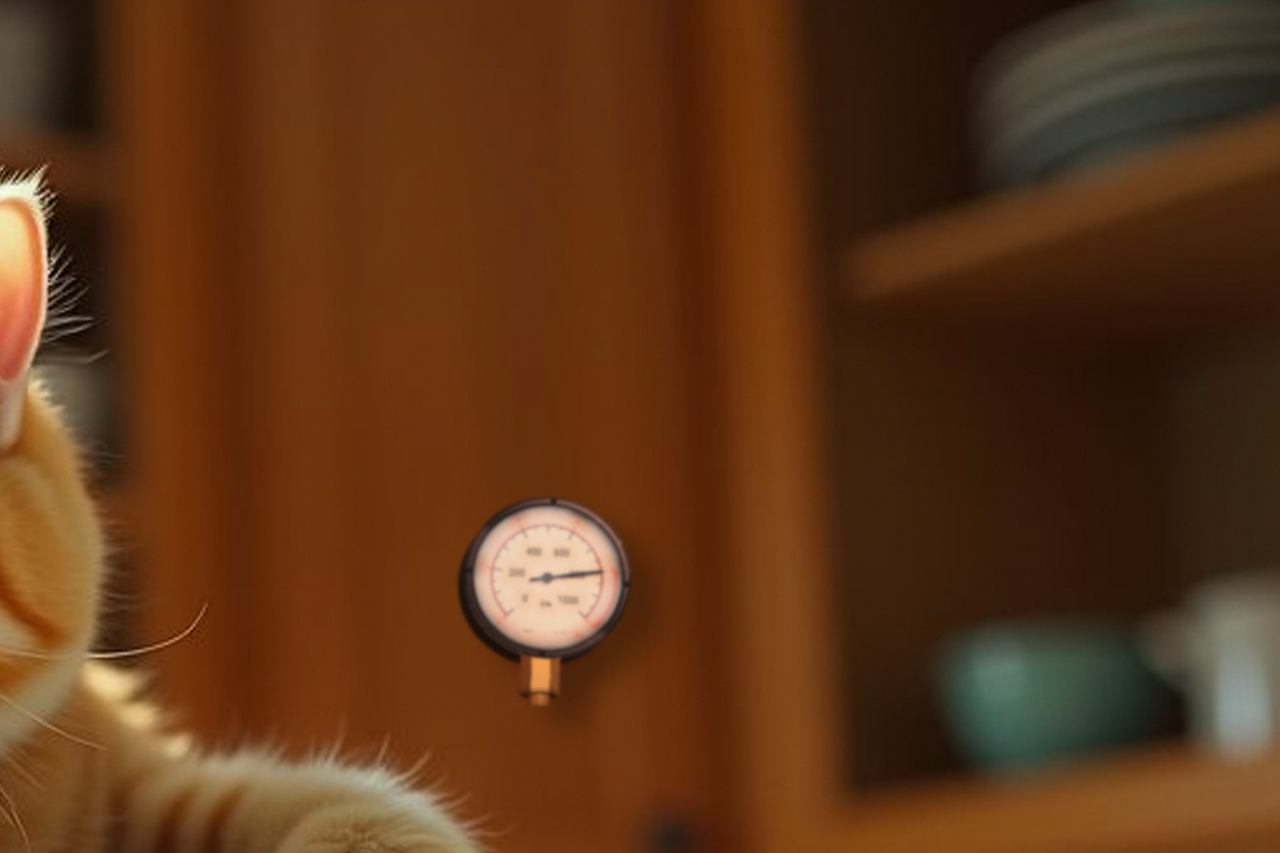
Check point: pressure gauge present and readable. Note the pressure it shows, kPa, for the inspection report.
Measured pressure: 800 kPa
